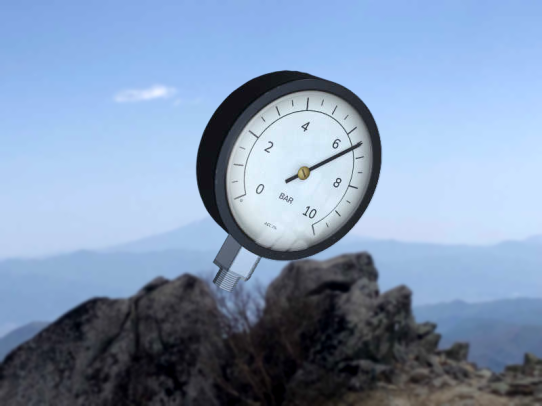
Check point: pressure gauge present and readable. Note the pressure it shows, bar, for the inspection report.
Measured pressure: 6.5 bar
